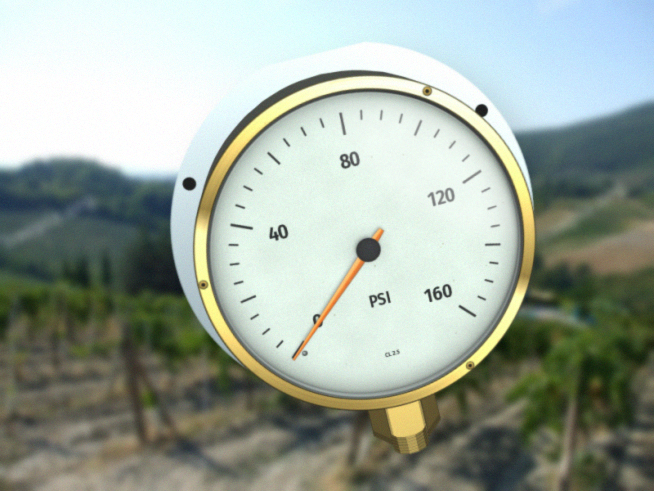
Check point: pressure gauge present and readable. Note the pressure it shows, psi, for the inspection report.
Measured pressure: 0 psi
